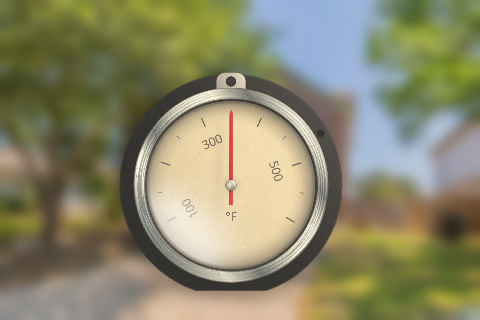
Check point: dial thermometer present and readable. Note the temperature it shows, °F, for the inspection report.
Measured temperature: 350 °F
